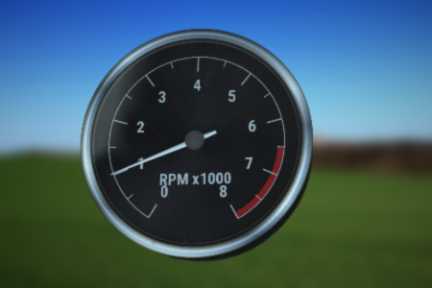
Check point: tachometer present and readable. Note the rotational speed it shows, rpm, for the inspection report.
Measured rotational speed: 1000 rpm
